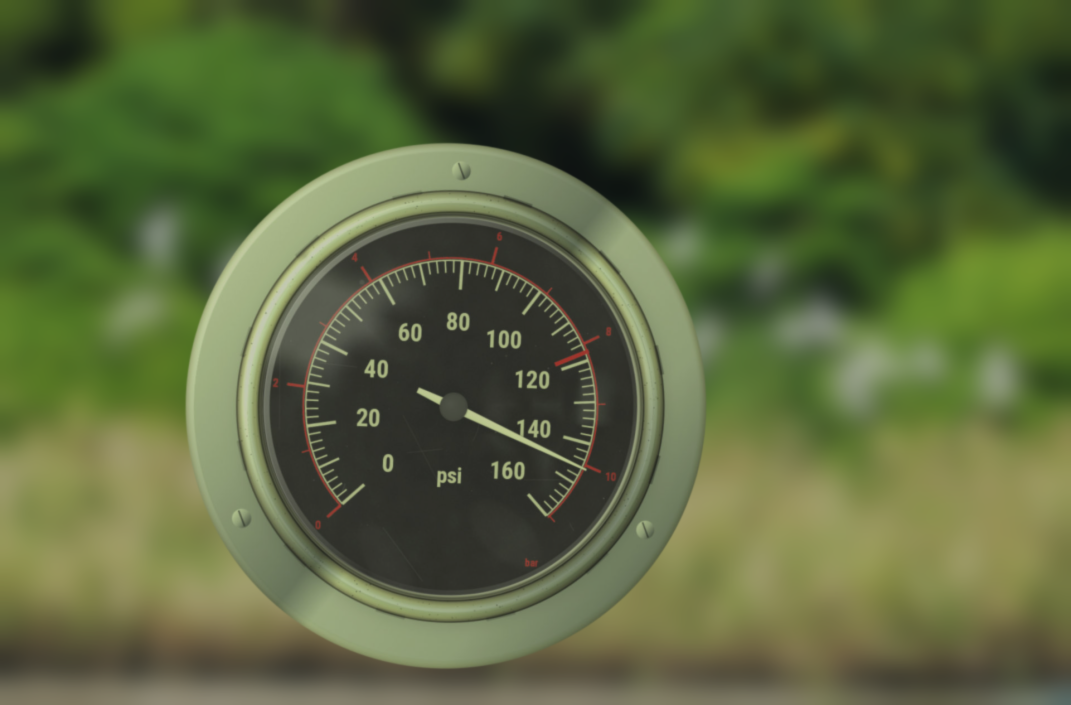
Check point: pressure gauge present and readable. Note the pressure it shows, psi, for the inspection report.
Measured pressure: 146 psi
